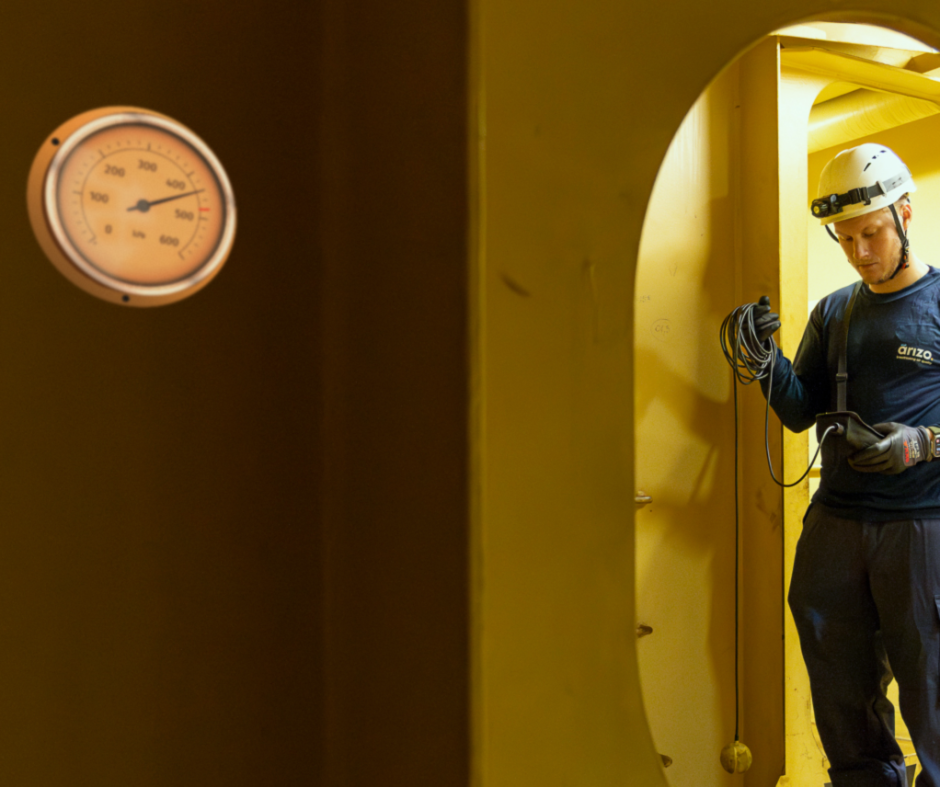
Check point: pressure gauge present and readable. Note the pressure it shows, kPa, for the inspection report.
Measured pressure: 440 kPa
